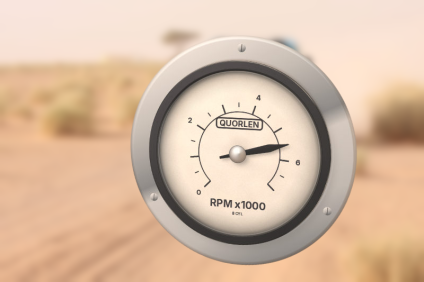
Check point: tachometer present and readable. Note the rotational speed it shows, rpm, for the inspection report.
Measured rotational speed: 5500 rpm
